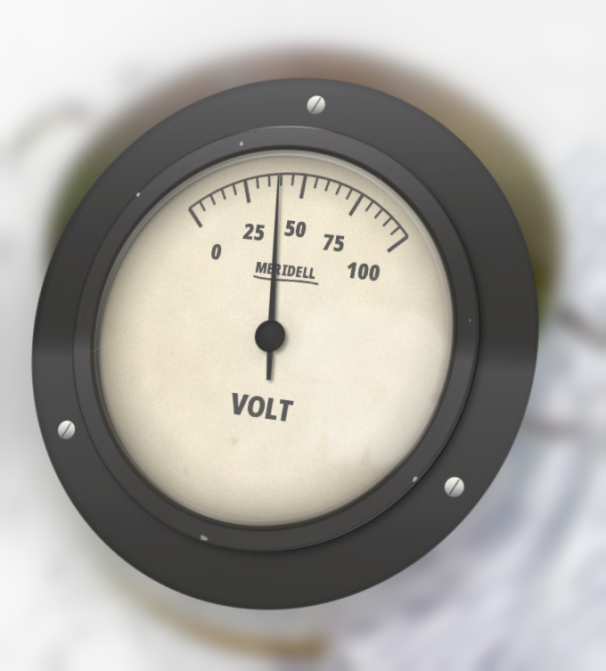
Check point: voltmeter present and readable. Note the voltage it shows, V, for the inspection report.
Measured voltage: 40 V
